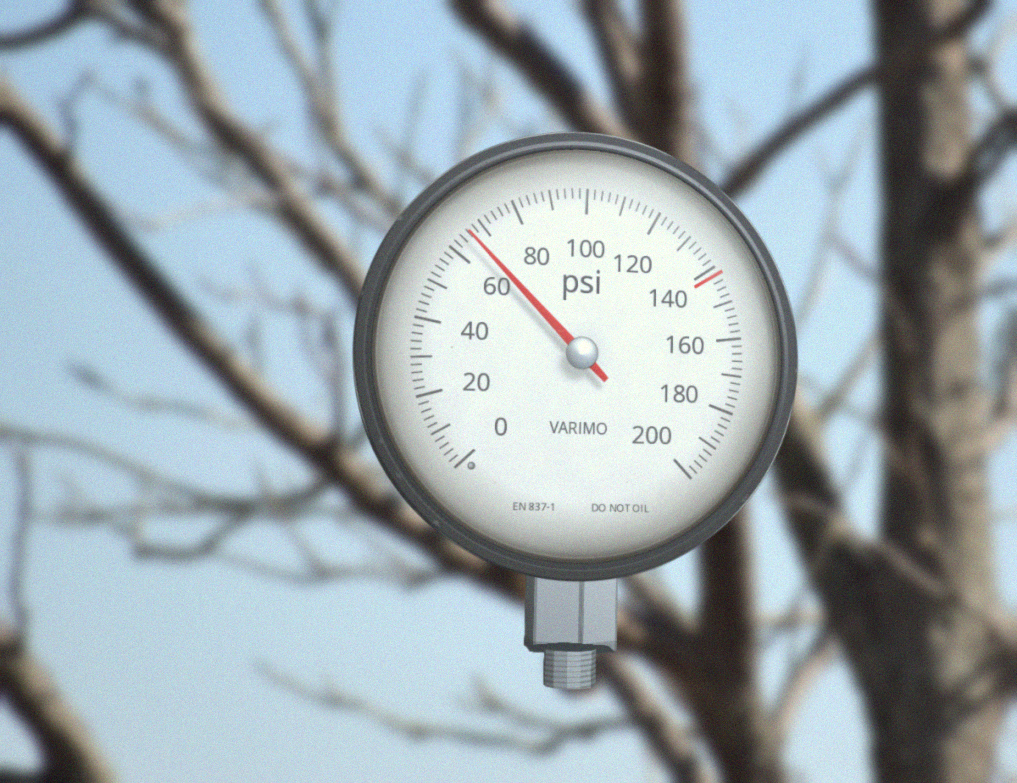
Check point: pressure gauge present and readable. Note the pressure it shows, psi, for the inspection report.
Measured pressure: 66 psi
